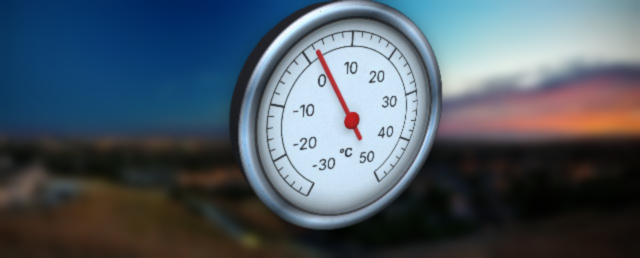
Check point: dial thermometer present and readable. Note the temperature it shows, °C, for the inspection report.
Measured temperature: 2 °C
